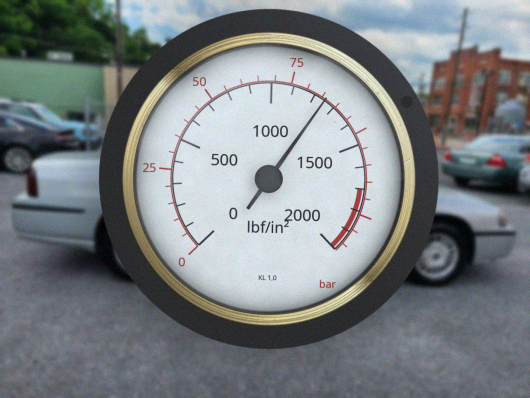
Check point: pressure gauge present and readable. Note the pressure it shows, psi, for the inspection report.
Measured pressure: 1250 psi
